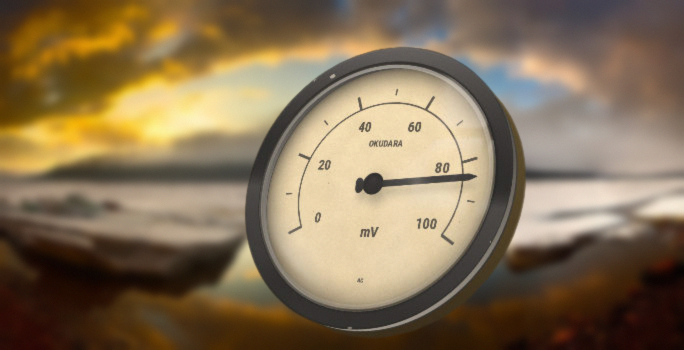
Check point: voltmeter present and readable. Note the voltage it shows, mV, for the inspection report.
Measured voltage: 85 mV
